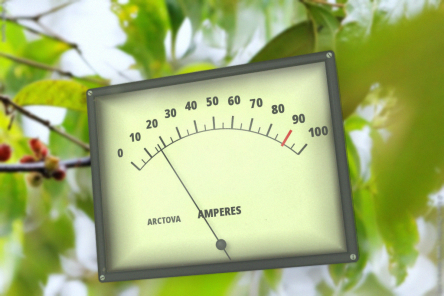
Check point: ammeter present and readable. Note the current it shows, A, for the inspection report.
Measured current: 17.5 A
